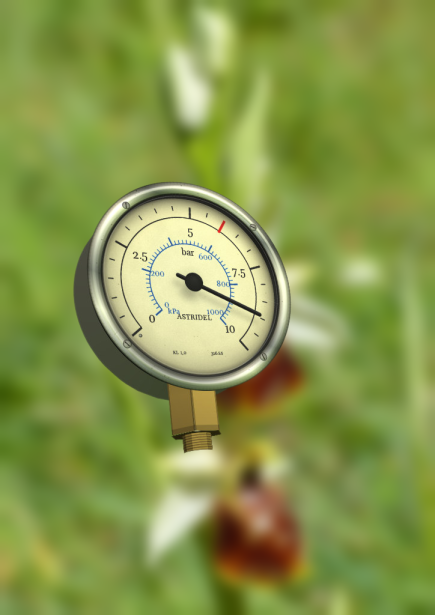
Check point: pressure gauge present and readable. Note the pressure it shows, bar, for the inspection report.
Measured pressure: 9 bar
